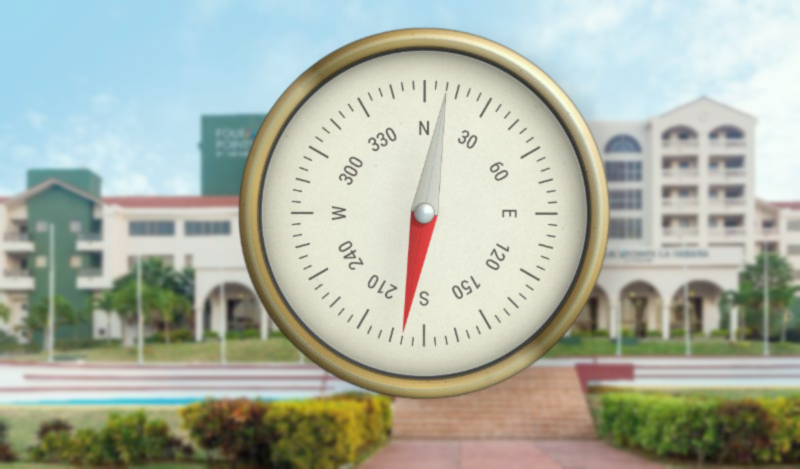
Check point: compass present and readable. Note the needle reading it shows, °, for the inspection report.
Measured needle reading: 190 °
